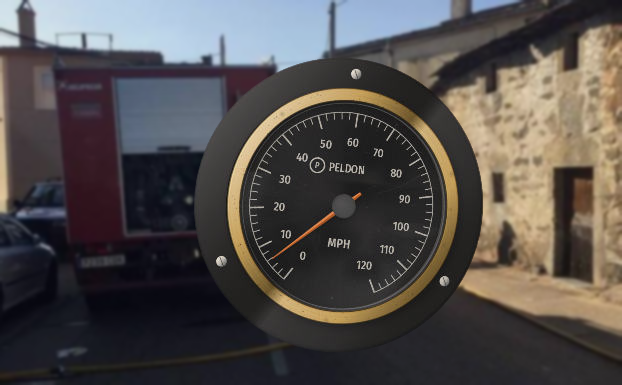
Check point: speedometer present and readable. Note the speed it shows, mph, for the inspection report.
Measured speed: 6 mph
